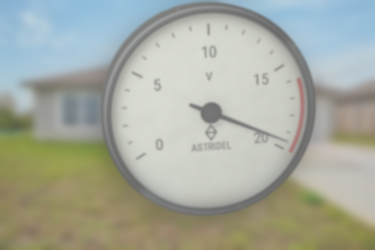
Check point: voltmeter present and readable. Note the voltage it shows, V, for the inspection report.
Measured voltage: 19.5 V
